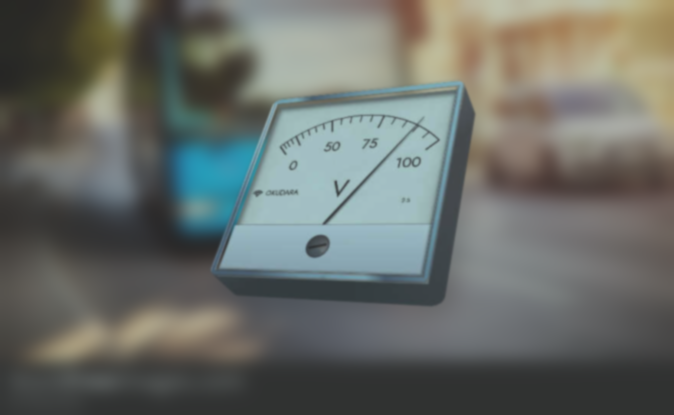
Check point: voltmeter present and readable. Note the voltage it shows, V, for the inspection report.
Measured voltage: 90 V
